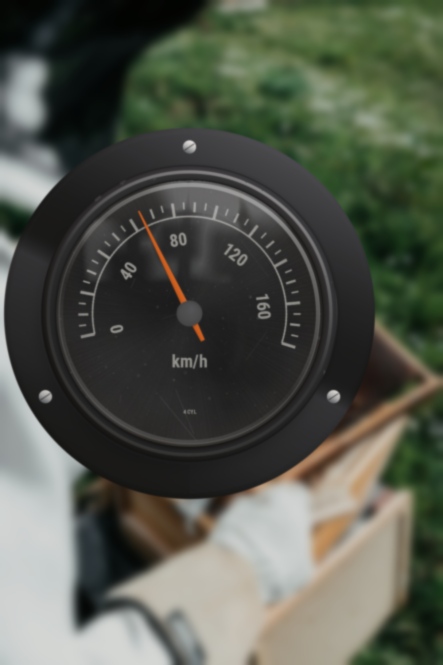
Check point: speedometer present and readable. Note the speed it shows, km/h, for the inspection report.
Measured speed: 65 km/h
